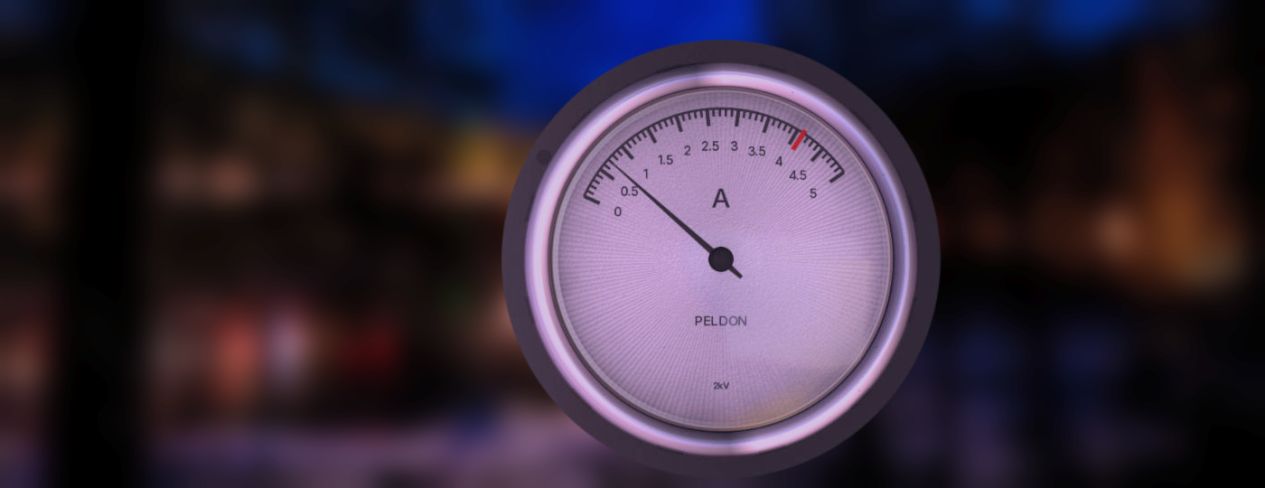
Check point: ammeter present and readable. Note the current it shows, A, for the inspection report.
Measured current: 0.7 A
